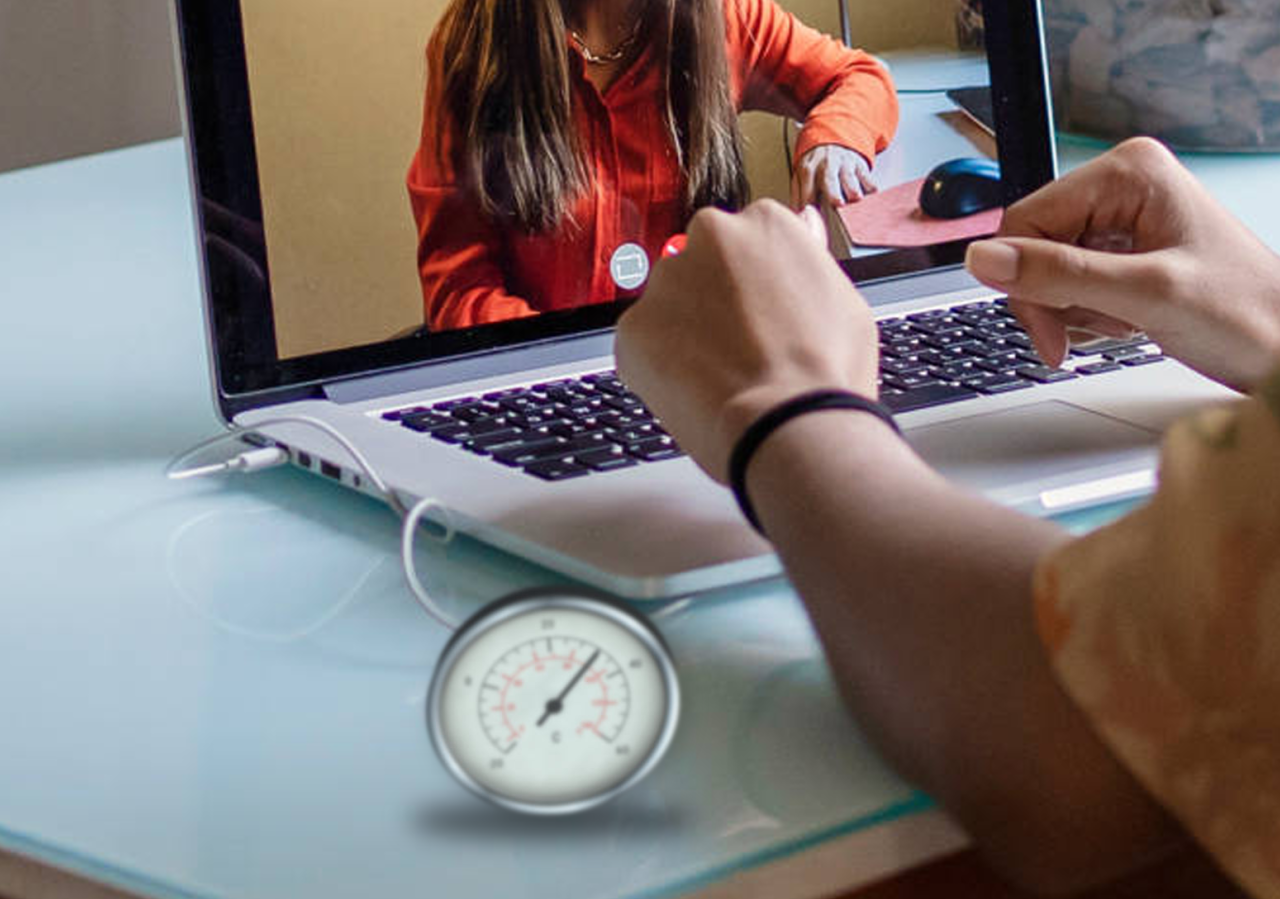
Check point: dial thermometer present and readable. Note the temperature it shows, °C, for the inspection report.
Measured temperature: 32 °C
